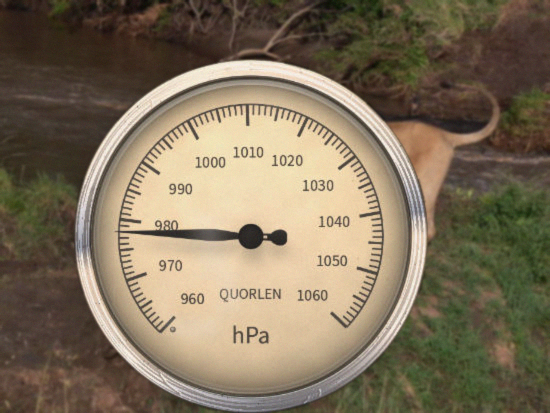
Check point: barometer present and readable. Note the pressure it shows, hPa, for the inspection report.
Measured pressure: 978 hPa
